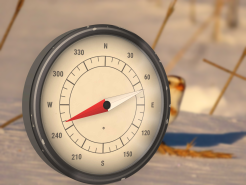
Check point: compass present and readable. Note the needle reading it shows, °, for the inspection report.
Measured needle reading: 250 °
